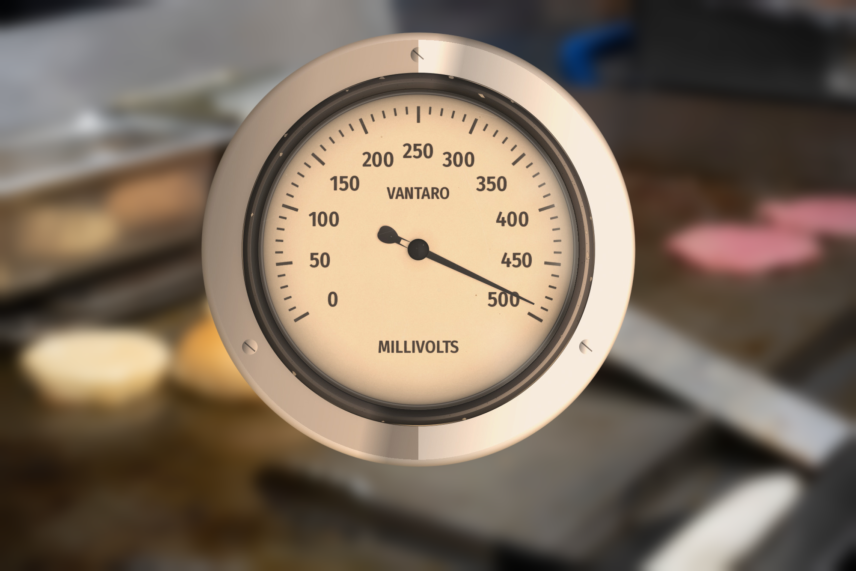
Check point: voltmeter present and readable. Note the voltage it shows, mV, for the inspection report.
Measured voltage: 490 mV
